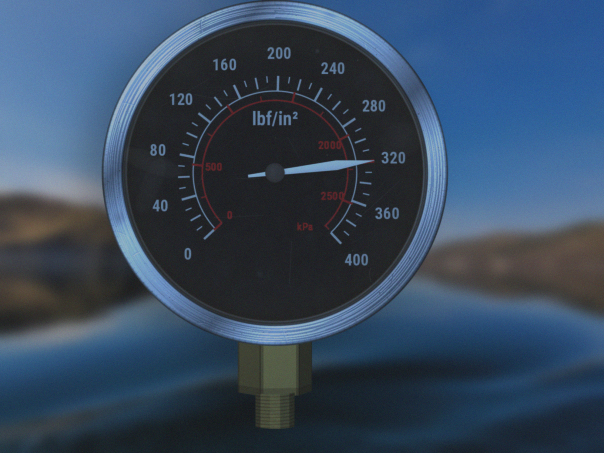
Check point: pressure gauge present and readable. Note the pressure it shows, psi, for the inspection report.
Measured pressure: 320 psi
